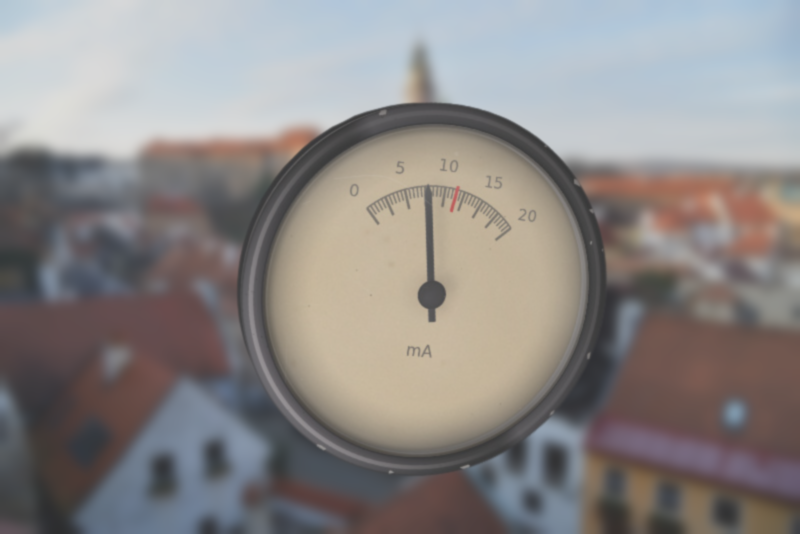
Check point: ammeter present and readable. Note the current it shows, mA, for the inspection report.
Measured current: 7.5 mA
